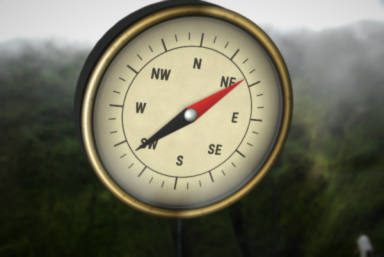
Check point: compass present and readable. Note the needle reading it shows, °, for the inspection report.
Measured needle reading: 50 °
